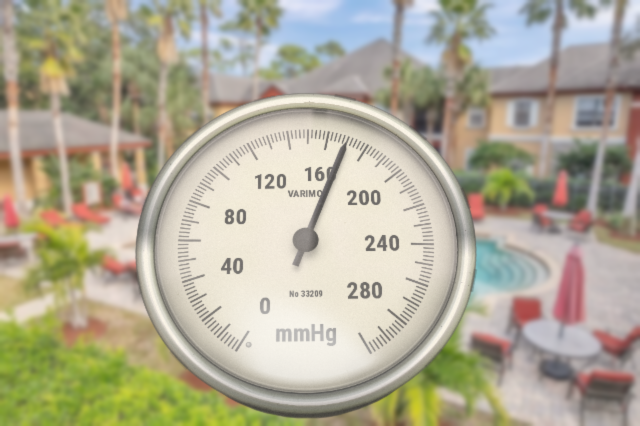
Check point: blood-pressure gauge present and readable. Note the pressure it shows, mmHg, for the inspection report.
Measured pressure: 170 mmHg
